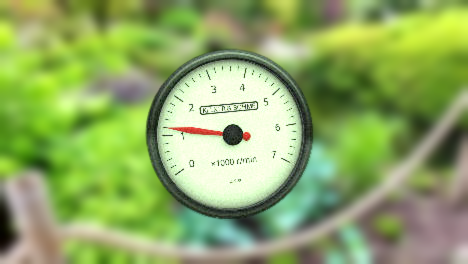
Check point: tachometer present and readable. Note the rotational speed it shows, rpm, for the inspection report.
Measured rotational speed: 1200 rpm
